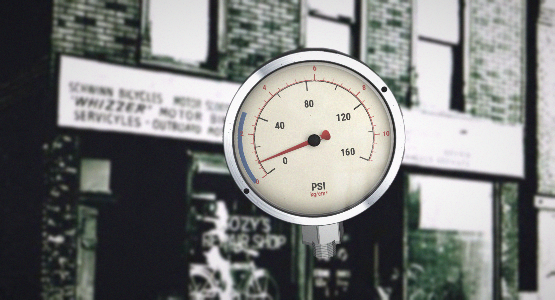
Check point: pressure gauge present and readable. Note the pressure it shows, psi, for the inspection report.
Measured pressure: 10 psi
